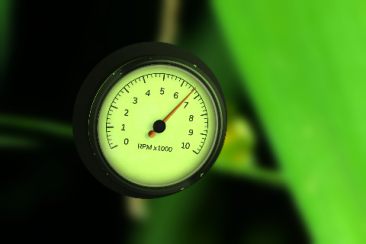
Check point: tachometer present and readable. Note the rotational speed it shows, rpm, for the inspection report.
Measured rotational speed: 6600 rpm
